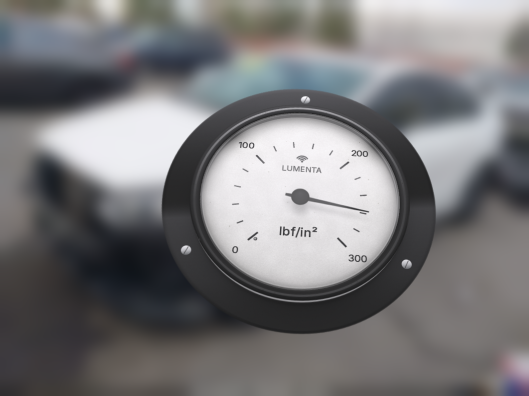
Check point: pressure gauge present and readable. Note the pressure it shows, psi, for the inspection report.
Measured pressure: 260 psi
